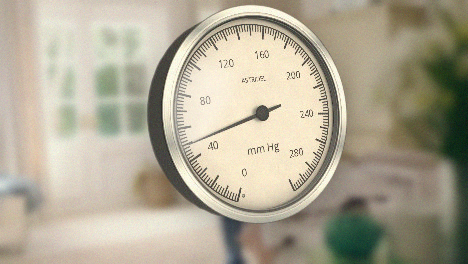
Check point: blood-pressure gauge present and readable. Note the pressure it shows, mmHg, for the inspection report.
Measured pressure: 50 mmHg
